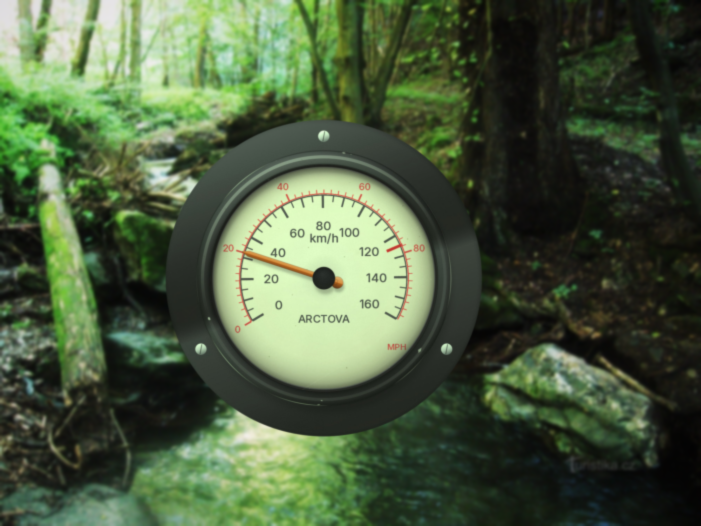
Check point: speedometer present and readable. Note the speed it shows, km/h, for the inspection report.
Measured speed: 32.5 km/h
